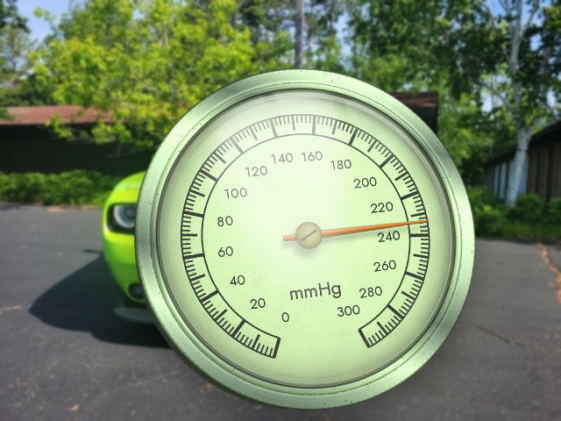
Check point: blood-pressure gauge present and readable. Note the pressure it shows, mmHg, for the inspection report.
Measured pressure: 234 mmHg
